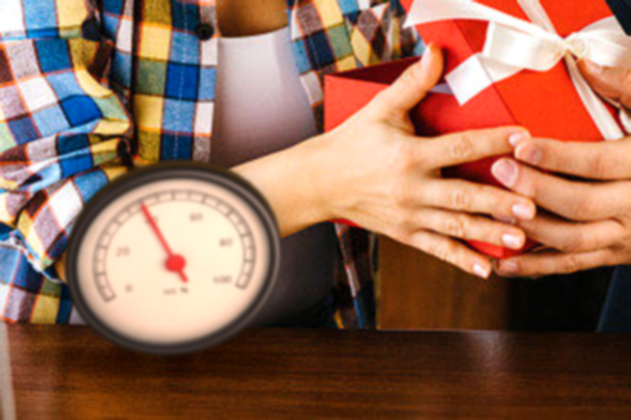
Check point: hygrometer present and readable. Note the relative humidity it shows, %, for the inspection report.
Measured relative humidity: 40 %
